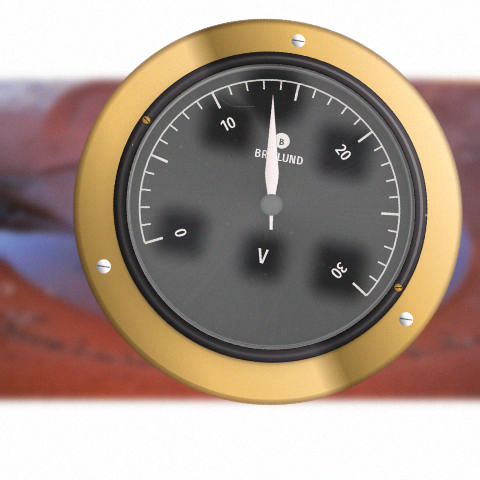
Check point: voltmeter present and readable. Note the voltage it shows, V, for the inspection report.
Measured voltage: 13.5 V
